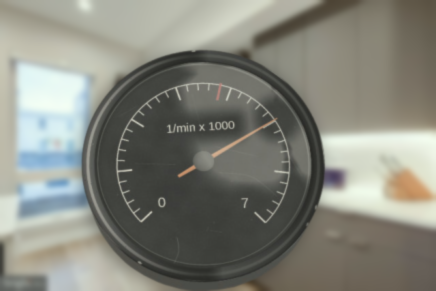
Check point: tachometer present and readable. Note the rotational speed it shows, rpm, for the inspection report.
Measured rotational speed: 5000 rpm
